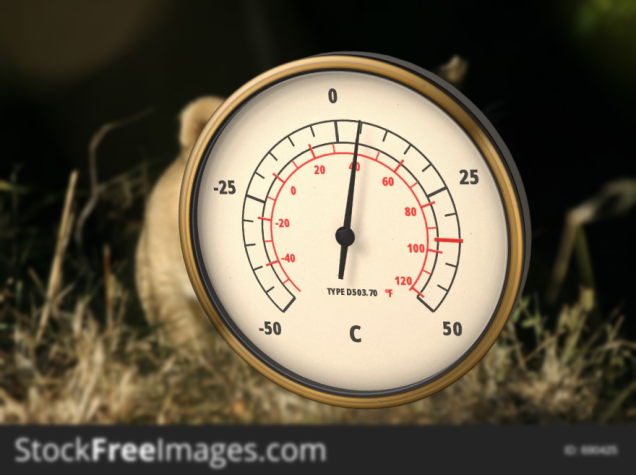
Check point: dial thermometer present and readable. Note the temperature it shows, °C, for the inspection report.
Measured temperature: 5 °C
